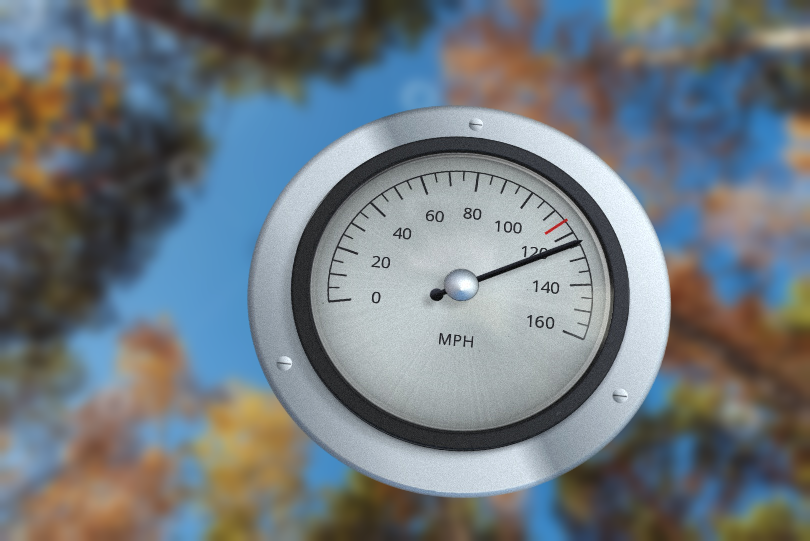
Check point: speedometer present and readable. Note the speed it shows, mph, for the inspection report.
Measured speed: 125 mph
